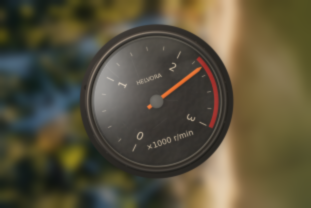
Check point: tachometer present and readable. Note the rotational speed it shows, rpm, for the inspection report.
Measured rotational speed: 2300 rpm
